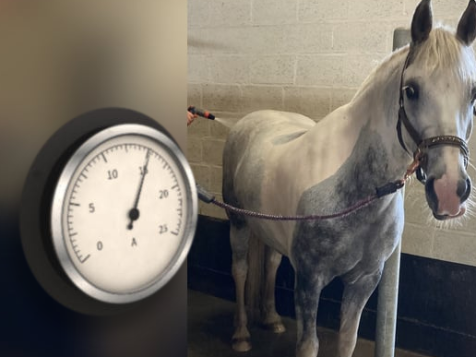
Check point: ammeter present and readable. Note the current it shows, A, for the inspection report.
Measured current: 15 A
